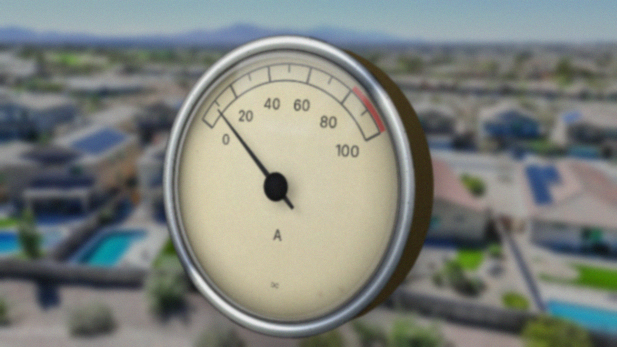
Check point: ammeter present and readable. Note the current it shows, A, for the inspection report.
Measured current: 10 A
